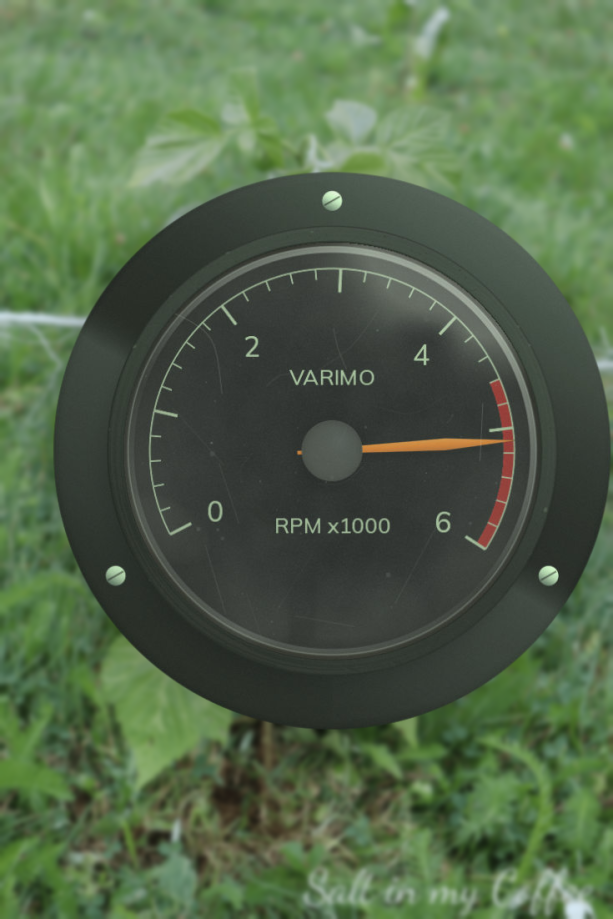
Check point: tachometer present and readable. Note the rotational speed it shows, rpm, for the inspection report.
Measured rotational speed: 5100 rpm
